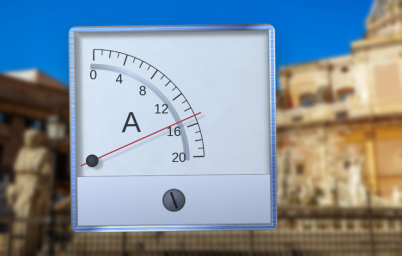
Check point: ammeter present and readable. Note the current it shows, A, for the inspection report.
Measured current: 15 A
